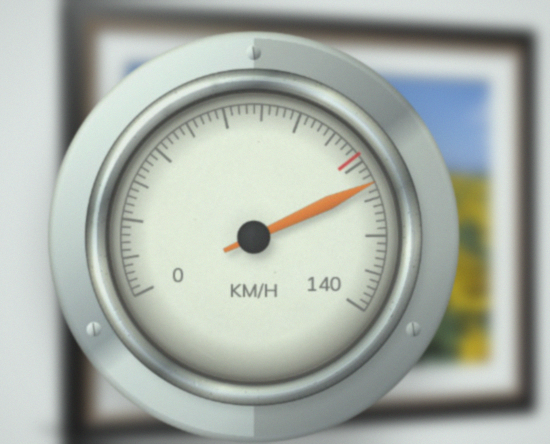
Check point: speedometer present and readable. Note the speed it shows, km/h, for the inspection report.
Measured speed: 106 km/h
